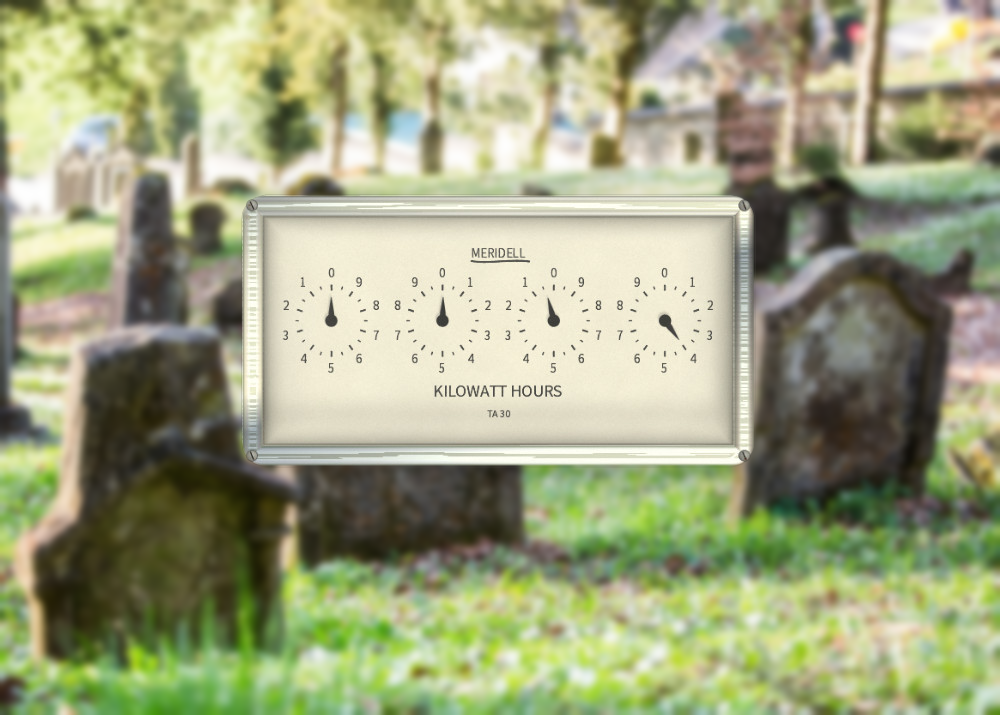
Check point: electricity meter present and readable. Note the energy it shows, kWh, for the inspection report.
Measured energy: 4 kWh
